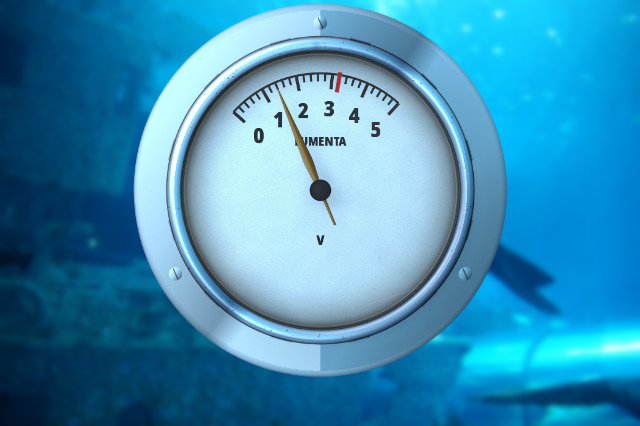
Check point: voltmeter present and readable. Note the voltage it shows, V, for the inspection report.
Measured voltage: 1.4 V
